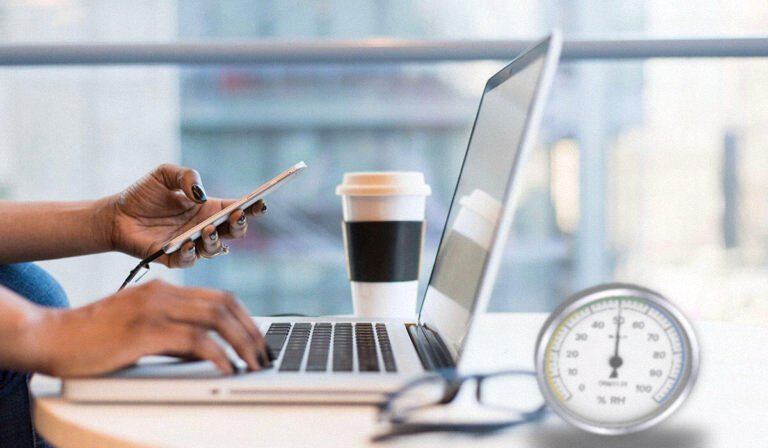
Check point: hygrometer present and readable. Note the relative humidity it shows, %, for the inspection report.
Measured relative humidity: 50 %
